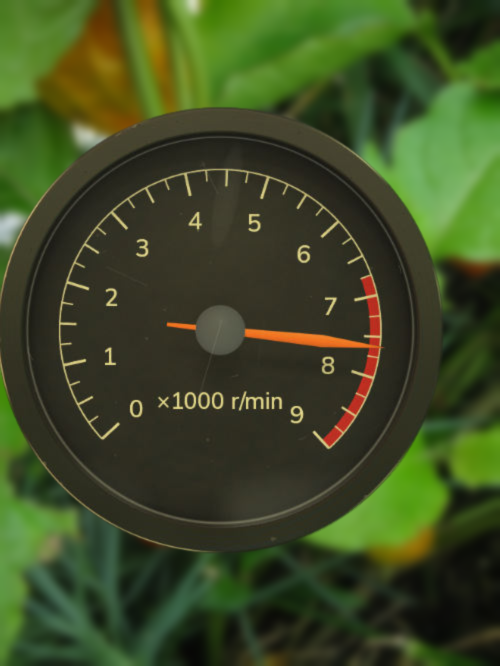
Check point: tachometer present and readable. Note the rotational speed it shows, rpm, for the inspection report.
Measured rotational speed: 7625 rpm
